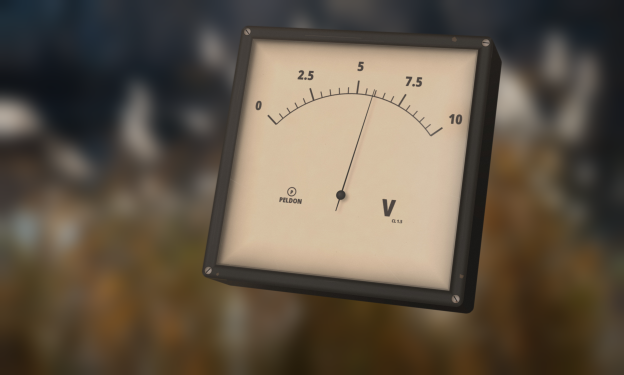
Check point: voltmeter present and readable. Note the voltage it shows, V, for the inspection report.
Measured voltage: 6 V
